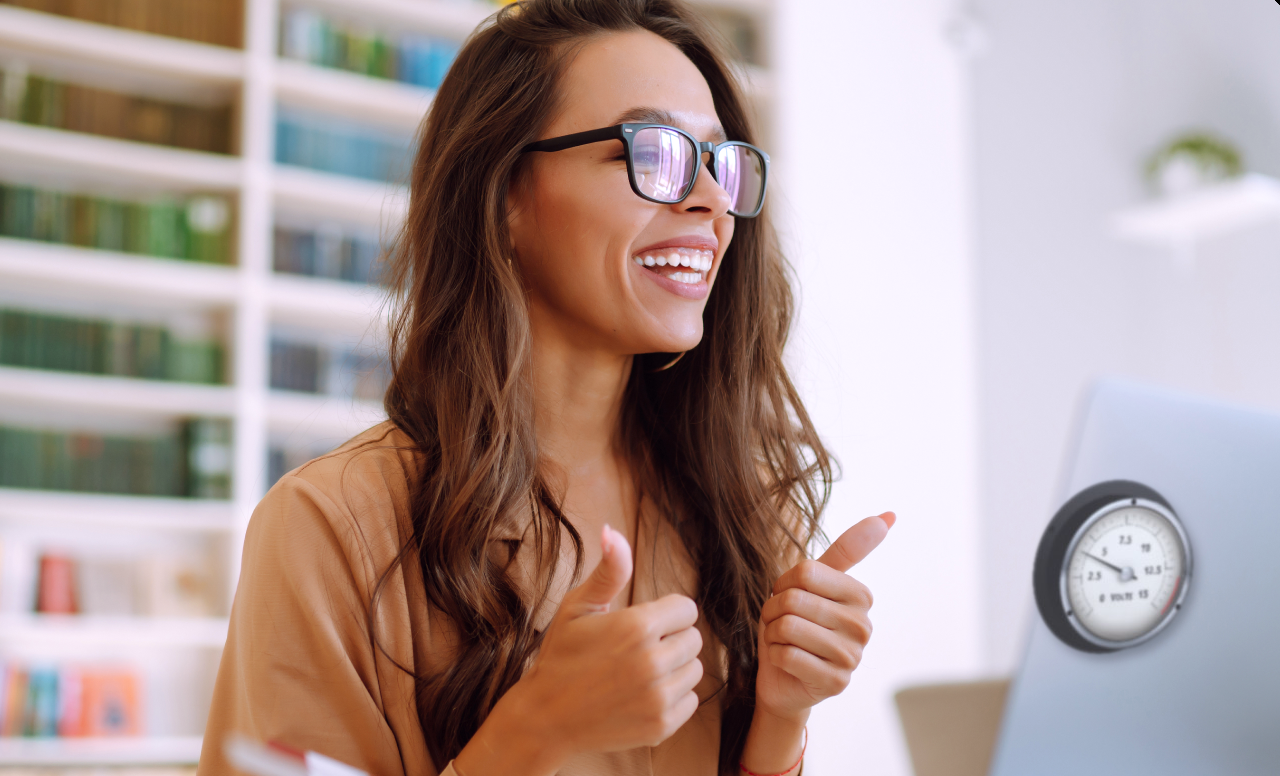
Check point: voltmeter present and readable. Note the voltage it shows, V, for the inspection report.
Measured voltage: 4 V
